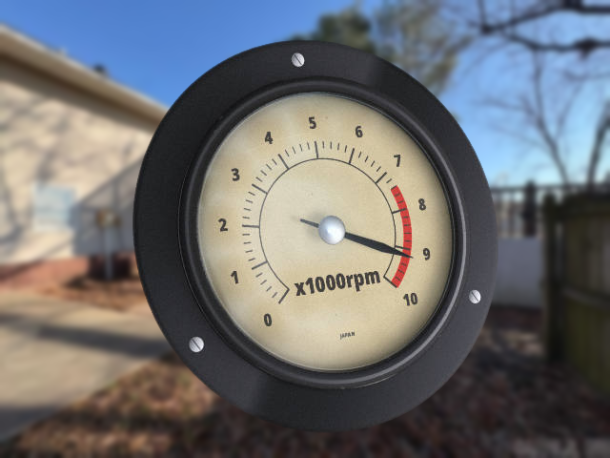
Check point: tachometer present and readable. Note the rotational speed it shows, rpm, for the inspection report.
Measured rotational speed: 9200 rpm
